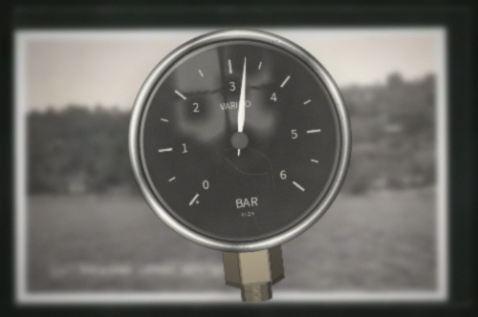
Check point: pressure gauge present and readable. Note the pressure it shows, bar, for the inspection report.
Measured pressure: 3.25 bar
